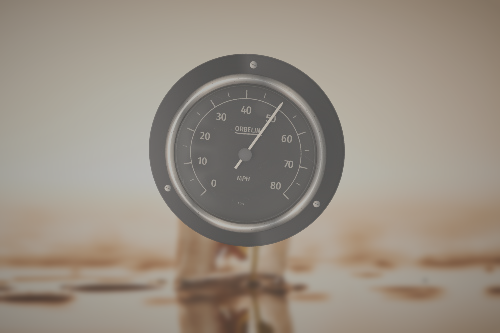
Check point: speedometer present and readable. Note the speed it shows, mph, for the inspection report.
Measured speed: 50 mph
